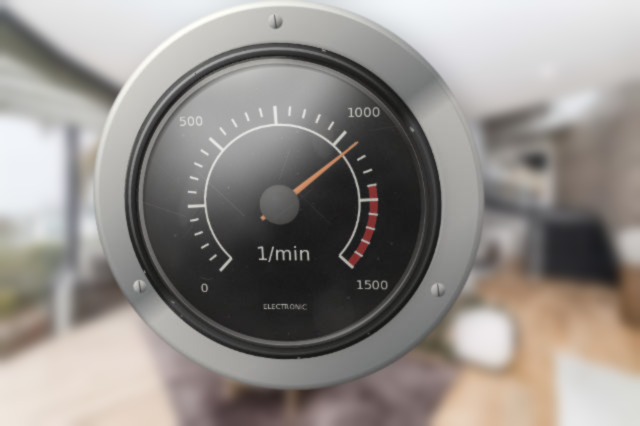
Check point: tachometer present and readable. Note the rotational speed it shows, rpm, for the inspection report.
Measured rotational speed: 1050 rpm
